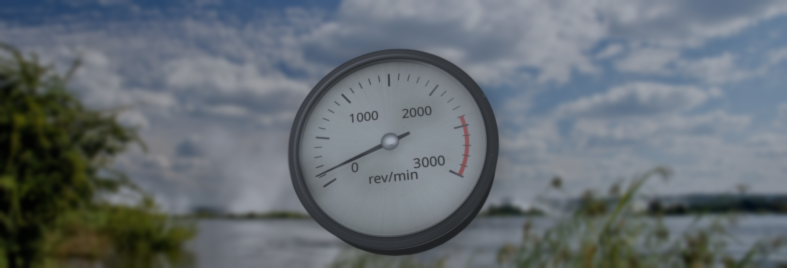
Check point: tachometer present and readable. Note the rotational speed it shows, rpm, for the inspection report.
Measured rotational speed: 100 rpm
